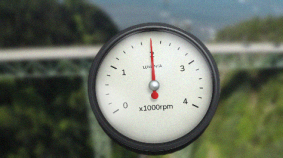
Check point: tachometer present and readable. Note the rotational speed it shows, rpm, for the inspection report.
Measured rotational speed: 2000 rpm
